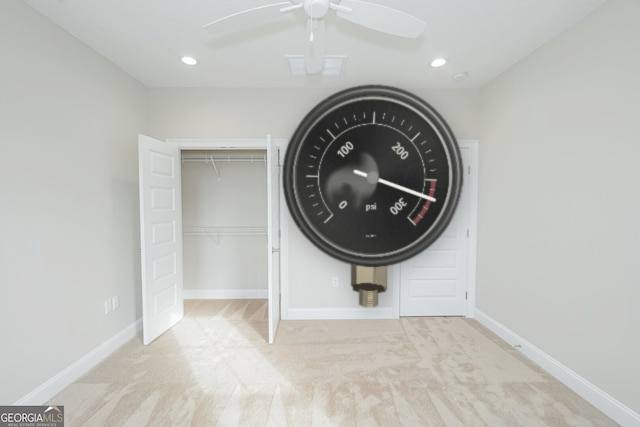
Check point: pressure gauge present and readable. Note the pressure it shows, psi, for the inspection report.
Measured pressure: 270 psi
